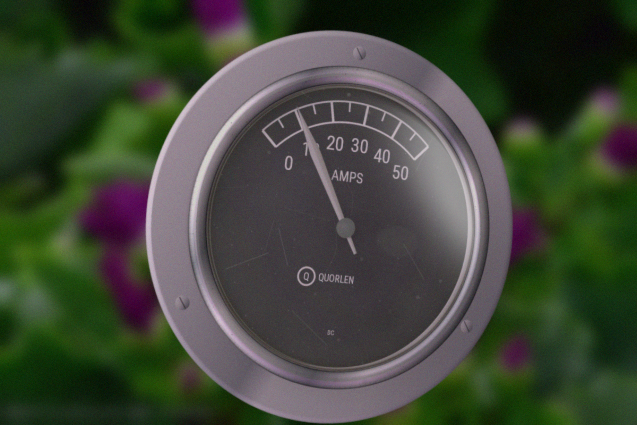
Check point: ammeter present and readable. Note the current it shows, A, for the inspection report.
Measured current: 10 A
